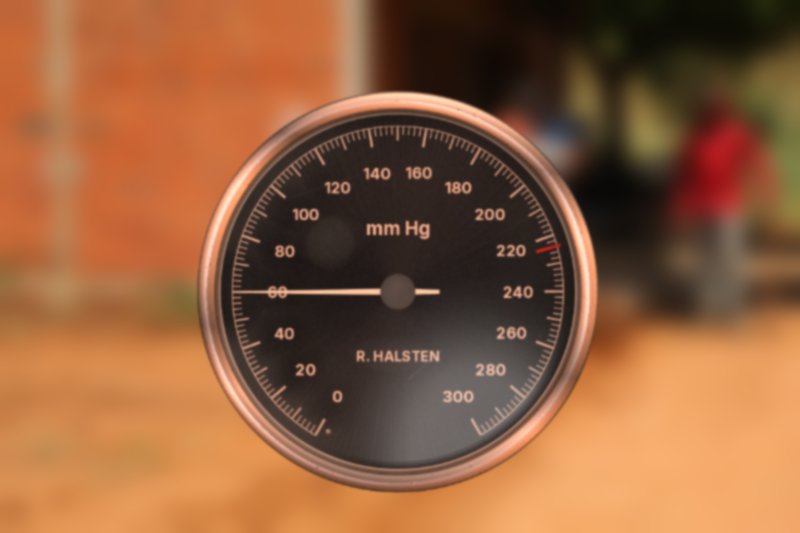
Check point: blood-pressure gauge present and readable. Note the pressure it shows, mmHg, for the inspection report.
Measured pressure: 60 mmHg
